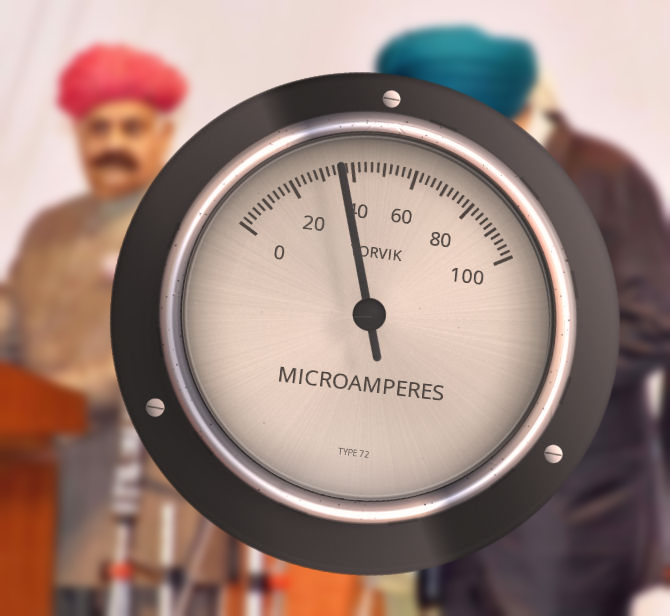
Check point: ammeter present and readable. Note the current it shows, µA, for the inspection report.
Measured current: 36 µA
